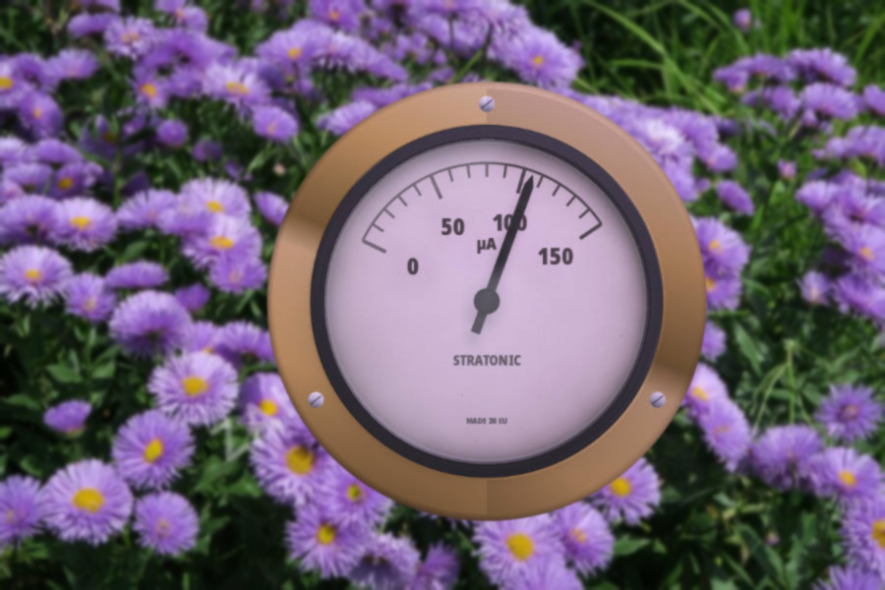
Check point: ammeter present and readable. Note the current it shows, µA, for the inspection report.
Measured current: 105 µA
